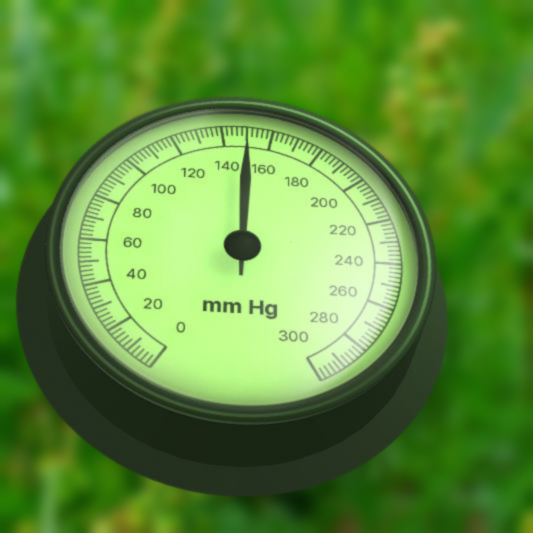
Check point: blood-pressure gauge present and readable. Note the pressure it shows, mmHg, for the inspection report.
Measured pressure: 150 mmHg
